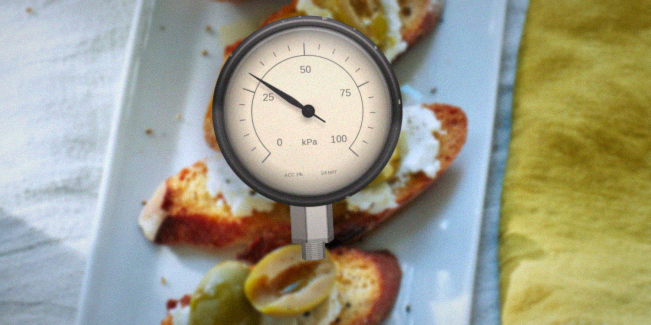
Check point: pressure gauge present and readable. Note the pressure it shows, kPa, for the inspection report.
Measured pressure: 30 kPa
